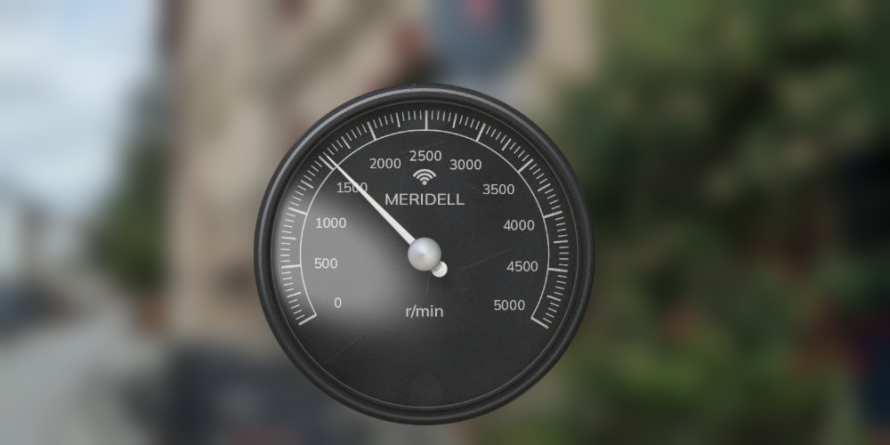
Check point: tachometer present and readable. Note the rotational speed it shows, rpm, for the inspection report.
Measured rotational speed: 1550 rpm
